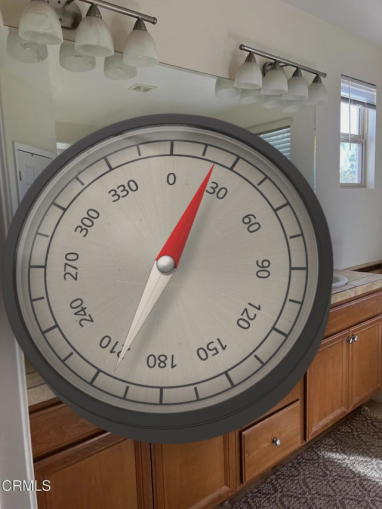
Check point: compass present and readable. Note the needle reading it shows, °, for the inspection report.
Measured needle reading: 22.5 °
